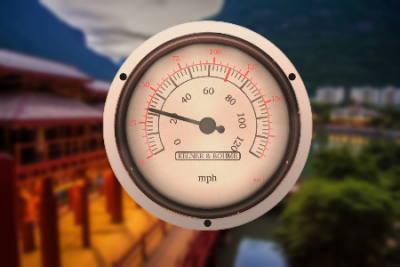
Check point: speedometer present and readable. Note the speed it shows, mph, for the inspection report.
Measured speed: 22 mph
